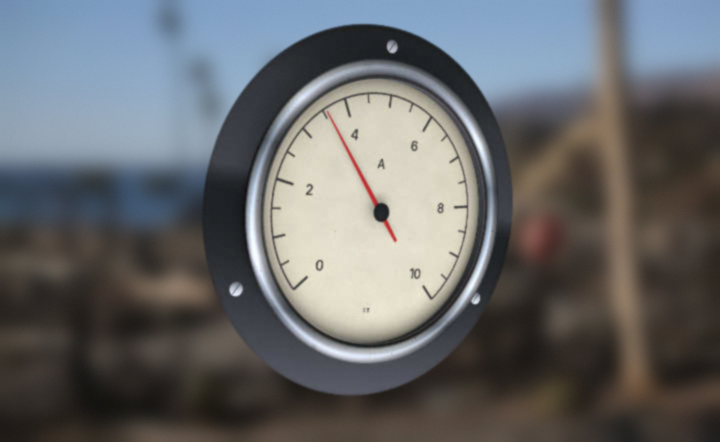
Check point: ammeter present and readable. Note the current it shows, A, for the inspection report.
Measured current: 3.5 A
